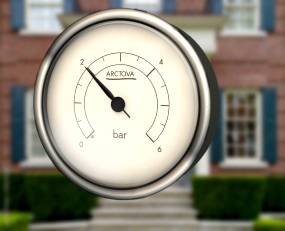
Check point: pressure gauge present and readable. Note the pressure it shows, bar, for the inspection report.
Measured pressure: 2 bar
